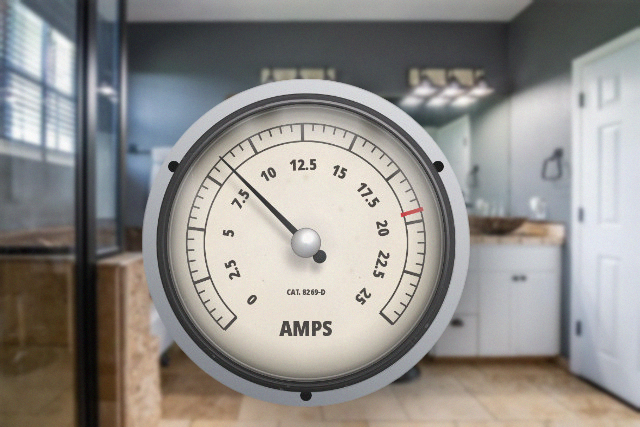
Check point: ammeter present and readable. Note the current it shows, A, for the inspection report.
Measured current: 8.5 A
